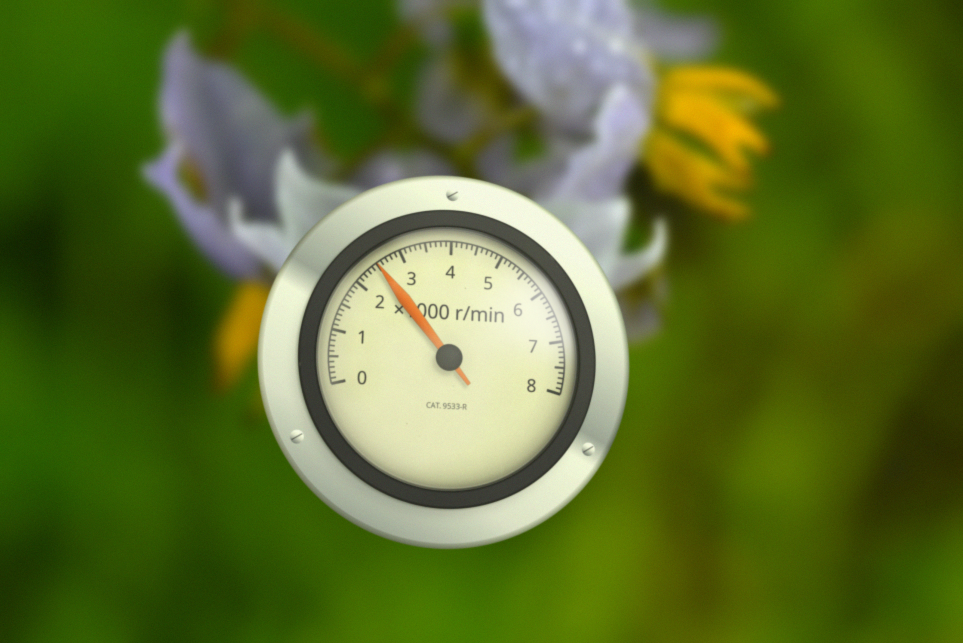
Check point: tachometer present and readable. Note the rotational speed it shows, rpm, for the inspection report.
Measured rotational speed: 2500 rpm
